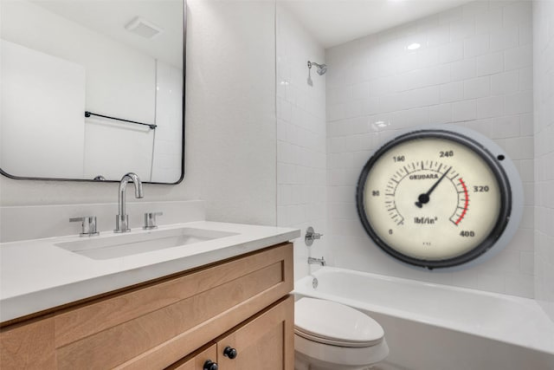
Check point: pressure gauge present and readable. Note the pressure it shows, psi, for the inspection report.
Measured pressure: 260 psi
